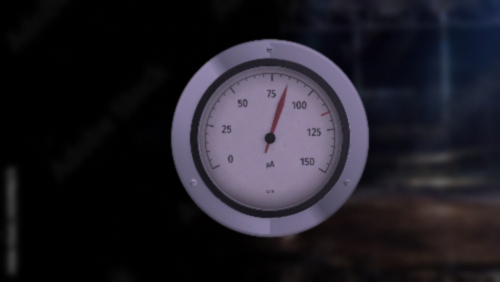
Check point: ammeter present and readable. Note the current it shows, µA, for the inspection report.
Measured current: 85 µA
